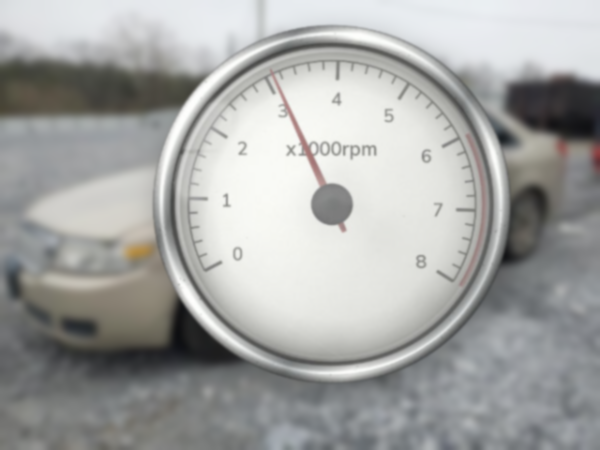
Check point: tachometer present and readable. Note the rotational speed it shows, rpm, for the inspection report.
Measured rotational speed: 3100 rpm
